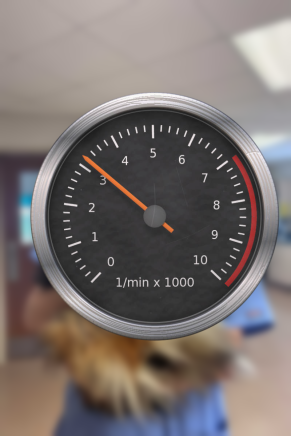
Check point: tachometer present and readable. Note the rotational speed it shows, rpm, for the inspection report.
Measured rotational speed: 3200 rpm
